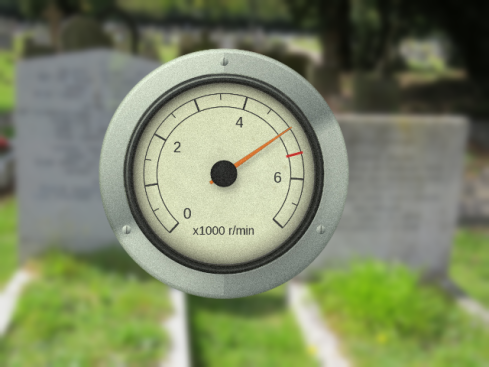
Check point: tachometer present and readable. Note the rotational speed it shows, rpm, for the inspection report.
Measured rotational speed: 5000 rpm
